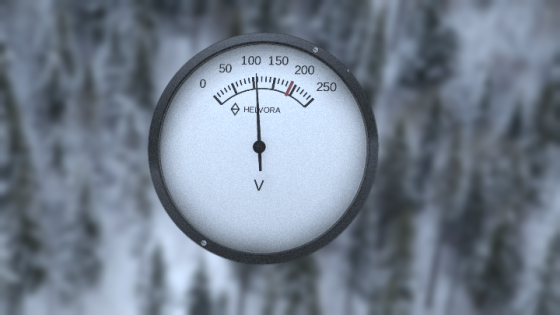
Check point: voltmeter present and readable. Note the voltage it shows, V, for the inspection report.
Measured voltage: 110 V
